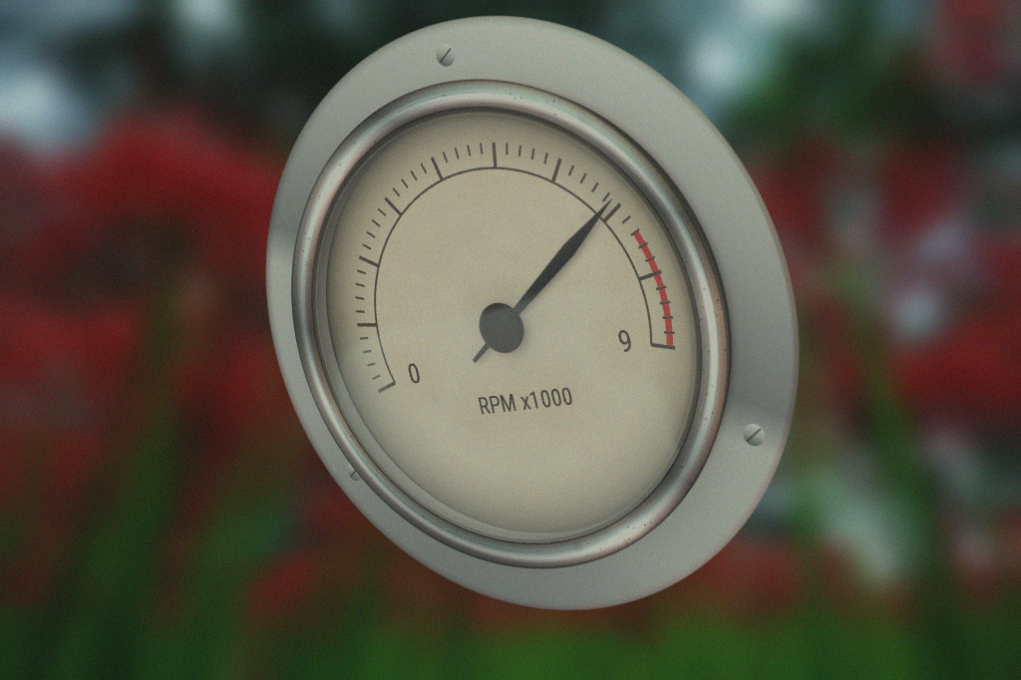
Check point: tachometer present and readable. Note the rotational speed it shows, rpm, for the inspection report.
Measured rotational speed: 6900 rpm
